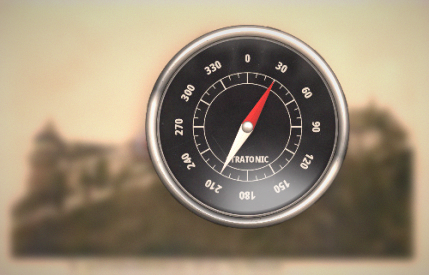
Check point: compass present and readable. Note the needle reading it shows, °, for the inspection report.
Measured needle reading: 30 °
